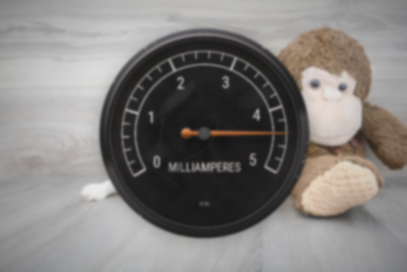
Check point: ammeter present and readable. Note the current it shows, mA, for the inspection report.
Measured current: 4.4 mA
